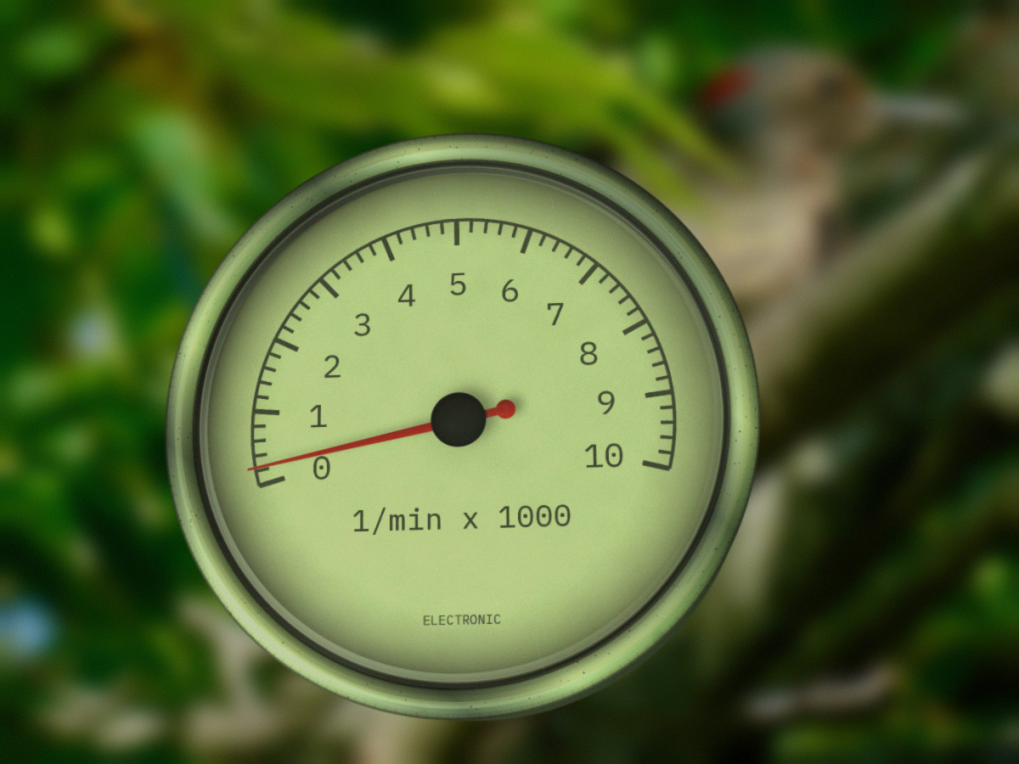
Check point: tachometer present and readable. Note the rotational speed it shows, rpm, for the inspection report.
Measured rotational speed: 200 rpm
